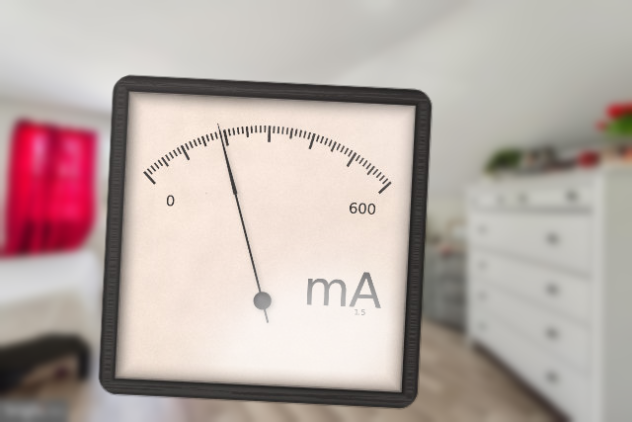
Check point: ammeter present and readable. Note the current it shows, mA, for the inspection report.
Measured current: 190 mA
